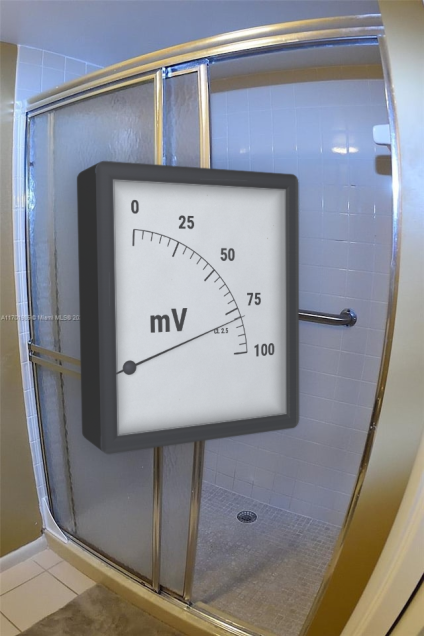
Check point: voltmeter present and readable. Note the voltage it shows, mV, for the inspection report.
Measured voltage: 80 mV
